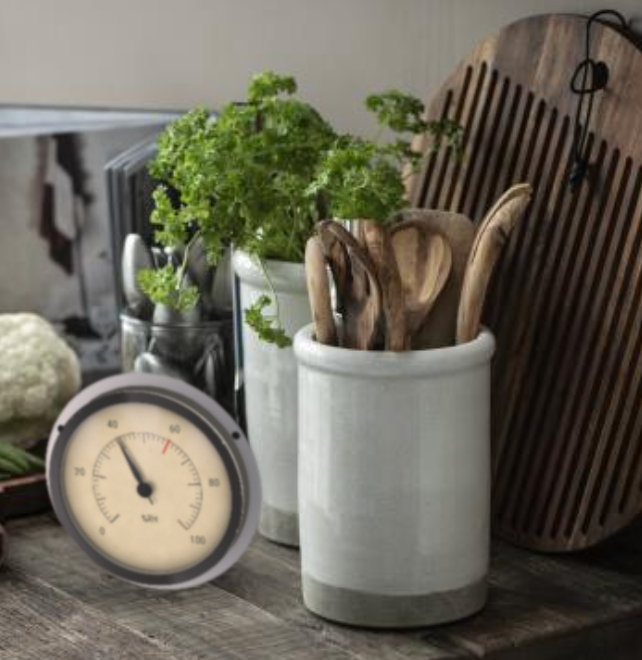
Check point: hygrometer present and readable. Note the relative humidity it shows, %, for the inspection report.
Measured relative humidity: 40 %
